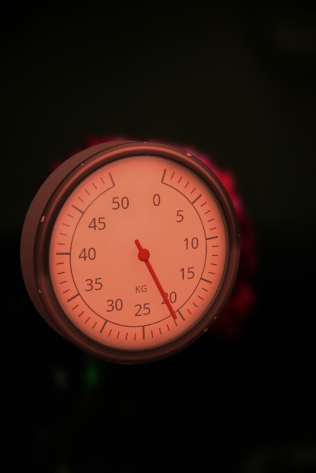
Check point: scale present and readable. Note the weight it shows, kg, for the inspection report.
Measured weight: 21 kg
